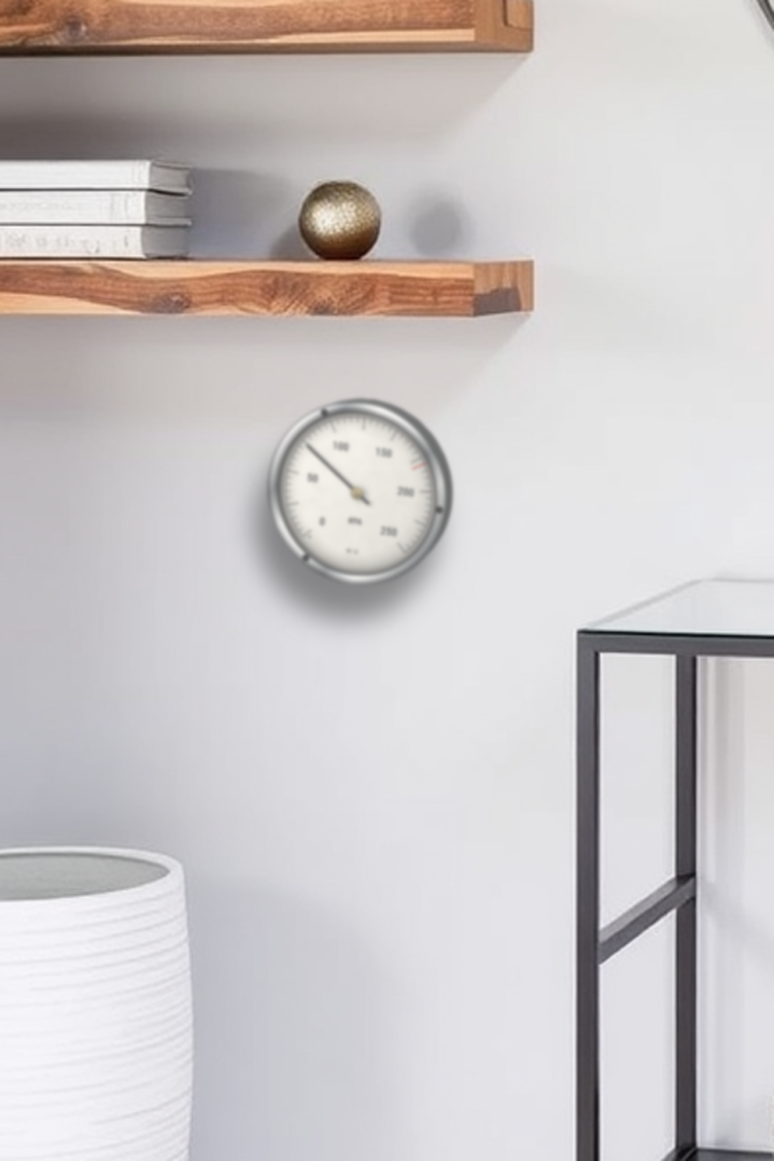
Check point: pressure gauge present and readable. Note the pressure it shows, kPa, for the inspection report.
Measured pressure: 75 kPa
